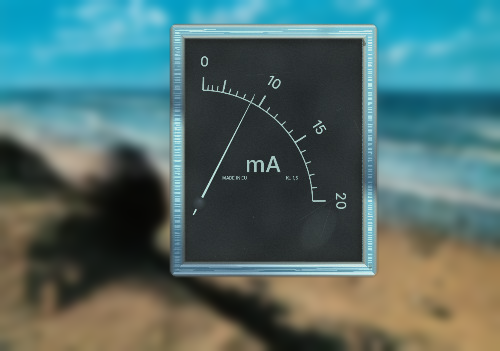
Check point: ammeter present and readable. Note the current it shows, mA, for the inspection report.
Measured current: 9 mA
